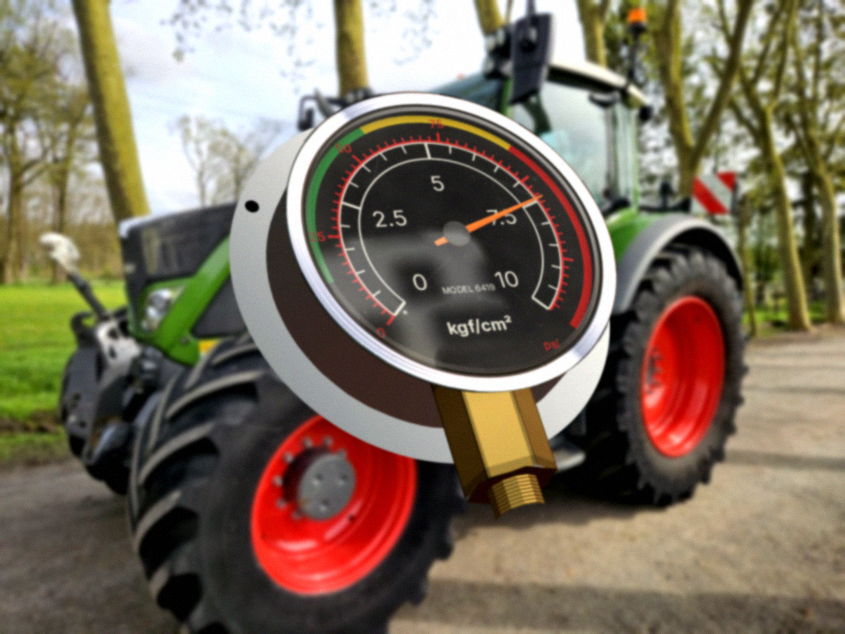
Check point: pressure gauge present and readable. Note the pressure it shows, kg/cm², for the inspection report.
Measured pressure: 7.5 kg/cm²
